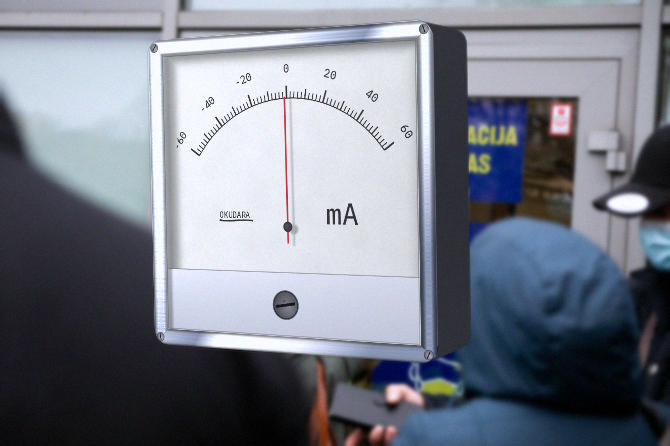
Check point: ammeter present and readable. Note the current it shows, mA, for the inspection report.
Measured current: 0 mA
